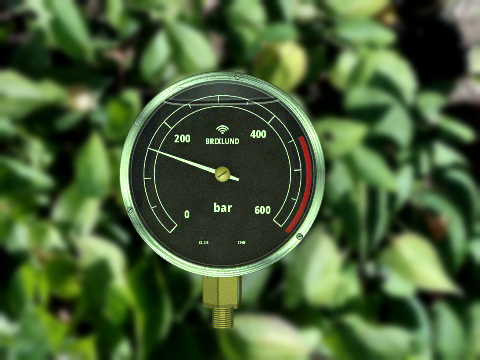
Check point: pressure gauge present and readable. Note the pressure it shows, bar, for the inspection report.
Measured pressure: 150 bar
